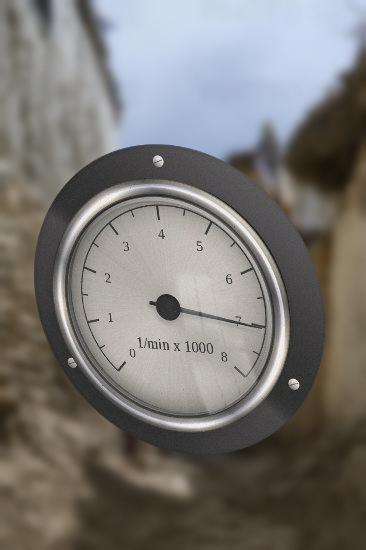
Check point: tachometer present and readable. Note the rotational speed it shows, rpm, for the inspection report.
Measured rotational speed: 7000 rpm
